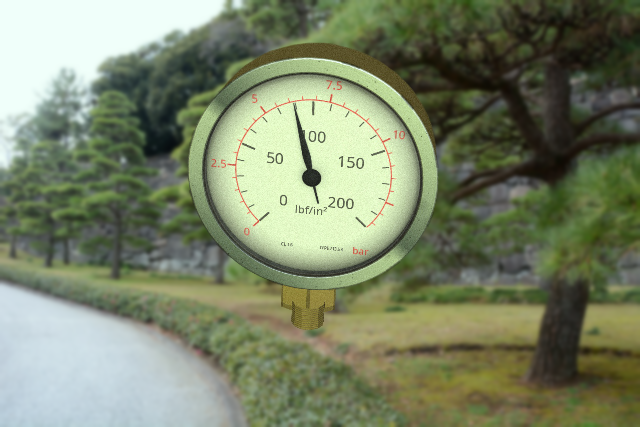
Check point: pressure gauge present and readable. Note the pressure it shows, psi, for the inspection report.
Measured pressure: 90 psi
